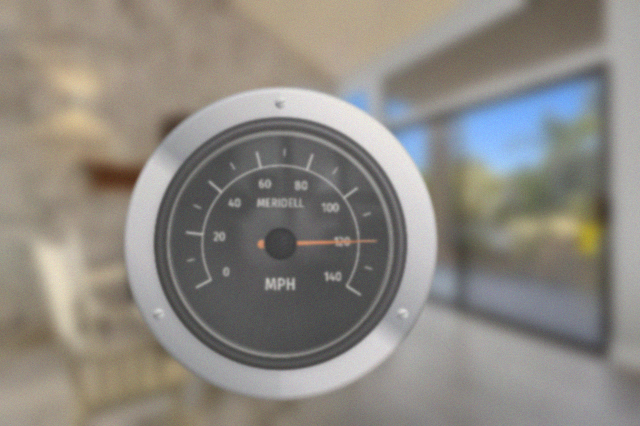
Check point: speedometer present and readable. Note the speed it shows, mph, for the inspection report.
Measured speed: 120 mph
